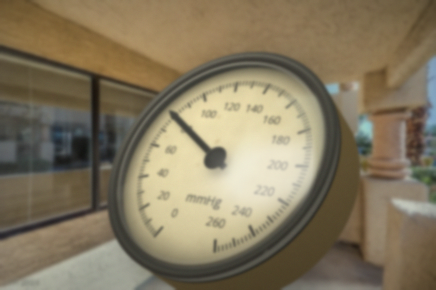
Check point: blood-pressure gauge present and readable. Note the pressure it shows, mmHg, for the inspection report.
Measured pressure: 80 mmHg
